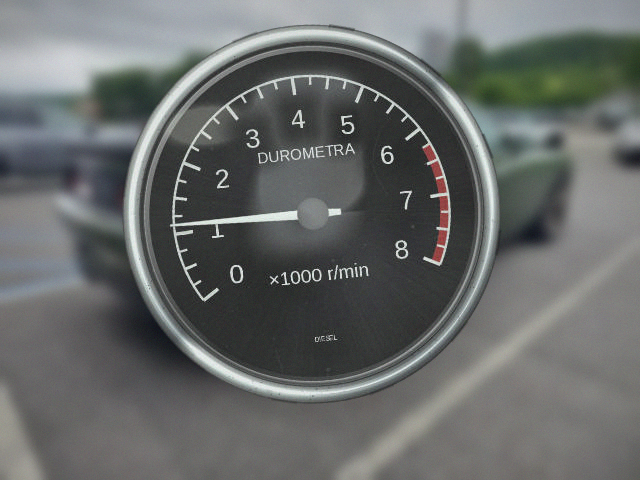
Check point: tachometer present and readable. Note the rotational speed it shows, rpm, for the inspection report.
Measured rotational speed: 1125 rpm
